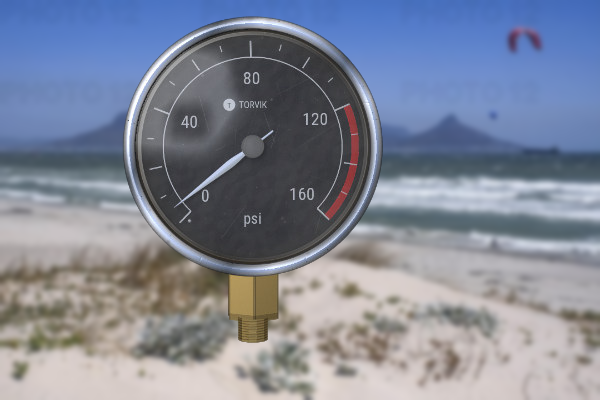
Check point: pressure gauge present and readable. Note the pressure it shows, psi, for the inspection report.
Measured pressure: 5 psi
